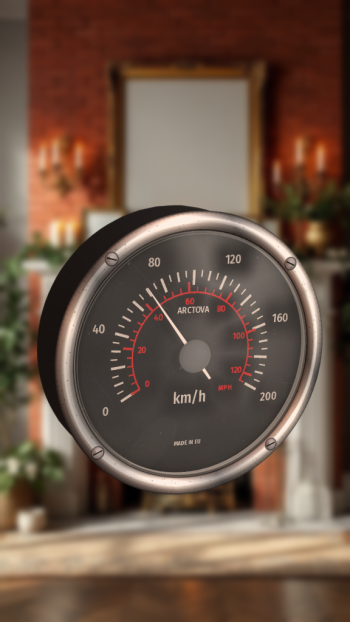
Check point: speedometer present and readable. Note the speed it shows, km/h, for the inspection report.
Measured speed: 70 km/h
